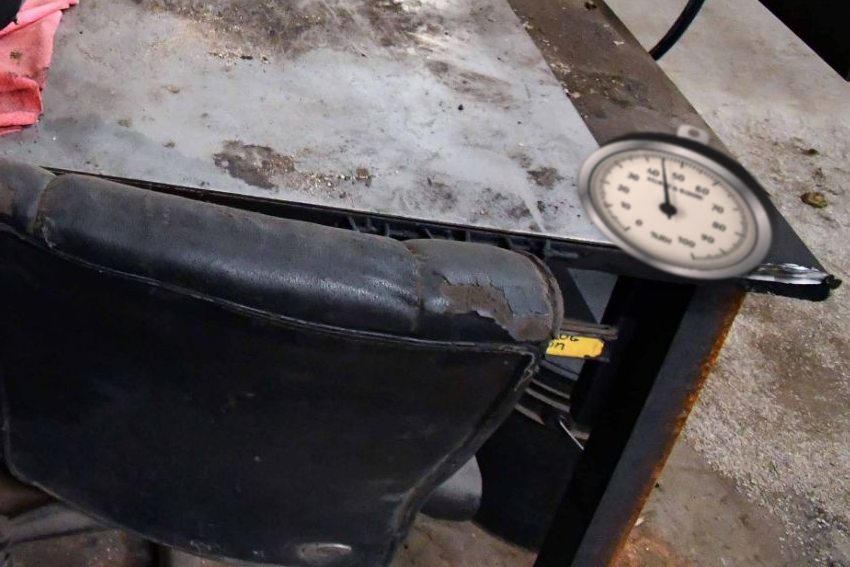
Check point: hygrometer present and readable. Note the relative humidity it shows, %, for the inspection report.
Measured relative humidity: 45 %
